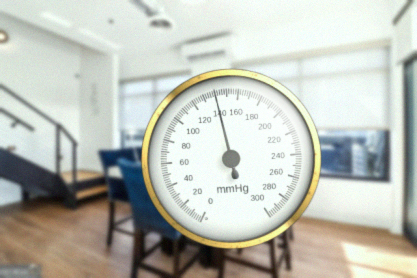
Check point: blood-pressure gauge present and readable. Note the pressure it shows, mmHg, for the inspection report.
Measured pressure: 140 mmHg
